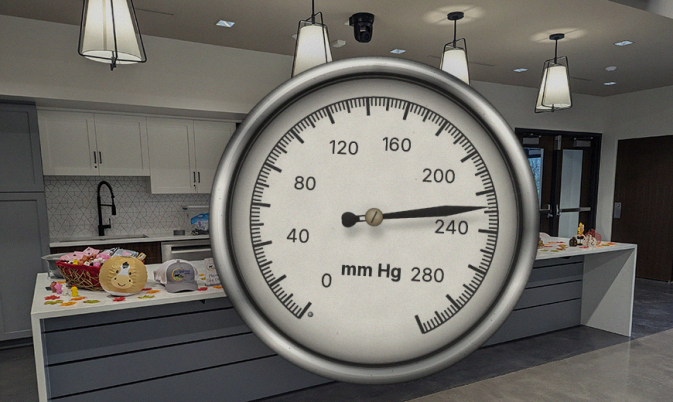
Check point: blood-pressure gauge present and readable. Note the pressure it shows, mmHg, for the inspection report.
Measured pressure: 228 mmHg
